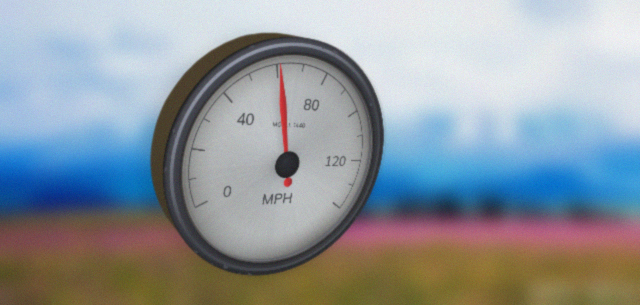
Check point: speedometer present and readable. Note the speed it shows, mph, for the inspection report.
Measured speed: 60 mph
